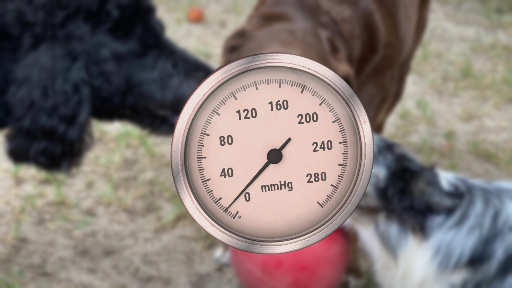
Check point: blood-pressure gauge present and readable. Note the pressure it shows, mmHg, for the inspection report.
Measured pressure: 10 mmHg
